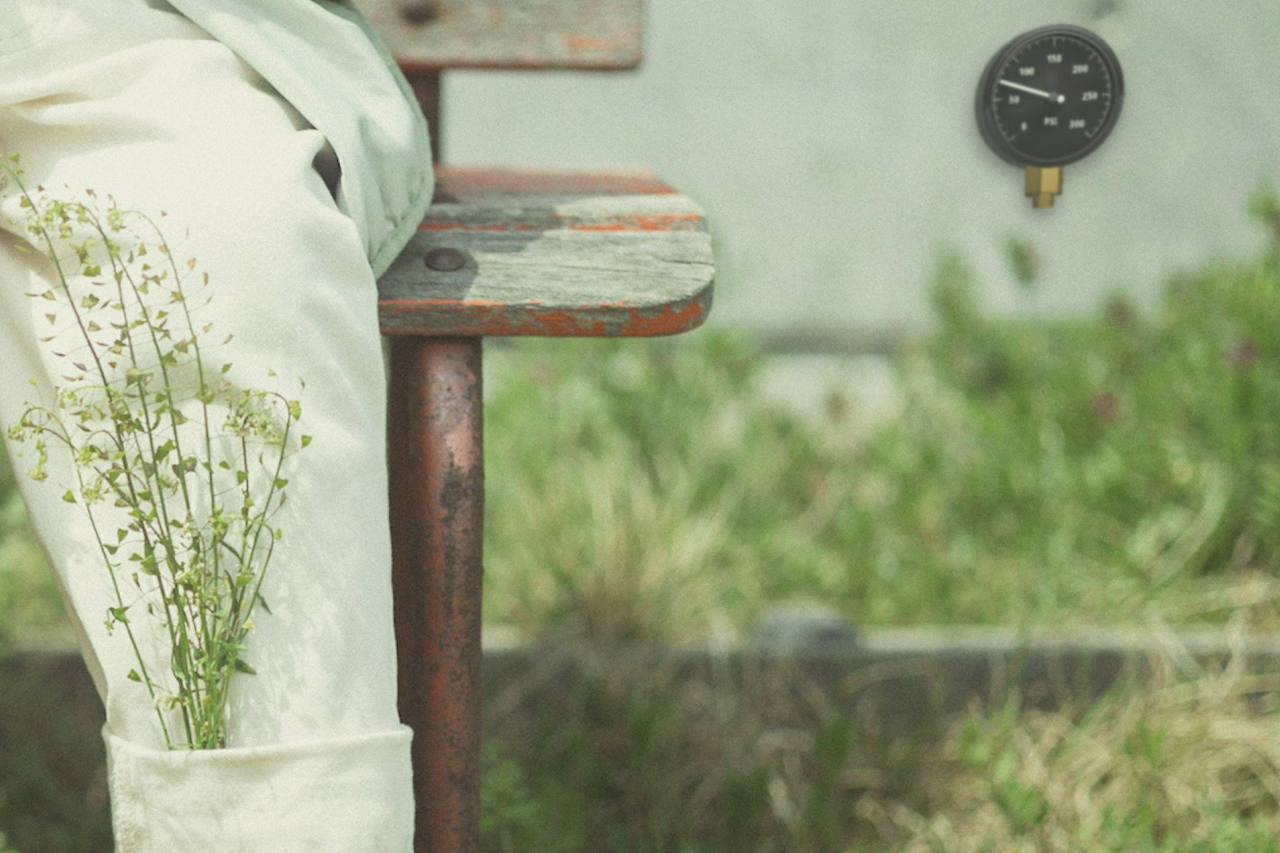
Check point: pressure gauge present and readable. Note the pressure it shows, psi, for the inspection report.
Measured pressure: 70 psi
